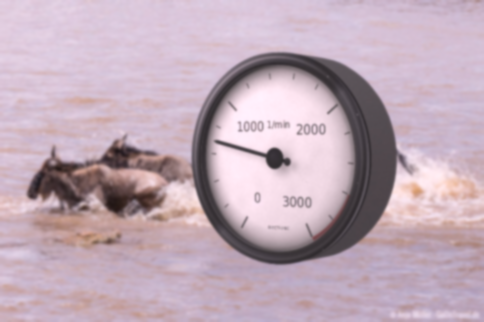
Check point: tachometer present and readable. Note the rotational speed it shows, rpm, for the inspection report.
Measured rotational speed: 700 rpm
